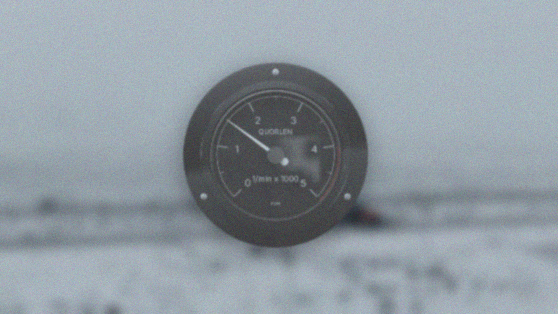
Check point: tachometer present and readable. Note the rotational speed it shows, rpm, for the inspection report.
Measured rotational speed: 1500 rpm
